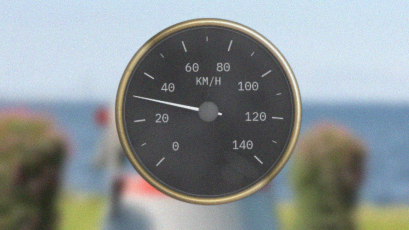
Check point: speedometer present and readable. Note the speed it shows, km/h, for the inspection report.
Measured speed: 30 km/h
